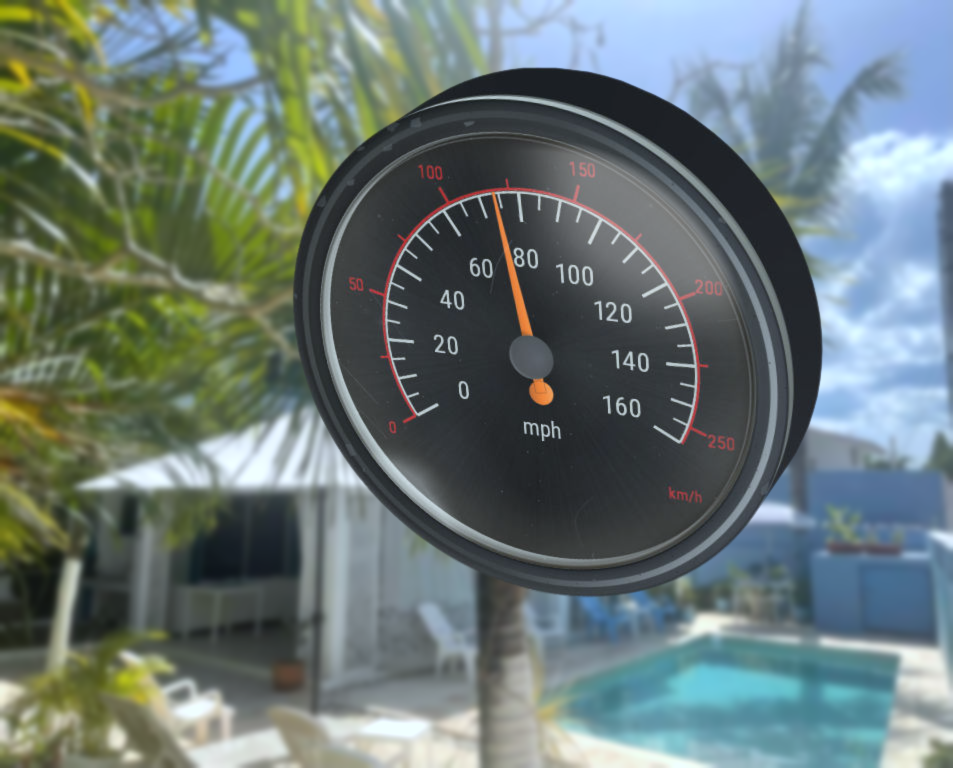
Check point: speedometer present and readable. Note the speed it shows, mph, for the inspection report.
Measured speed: 75 mph
